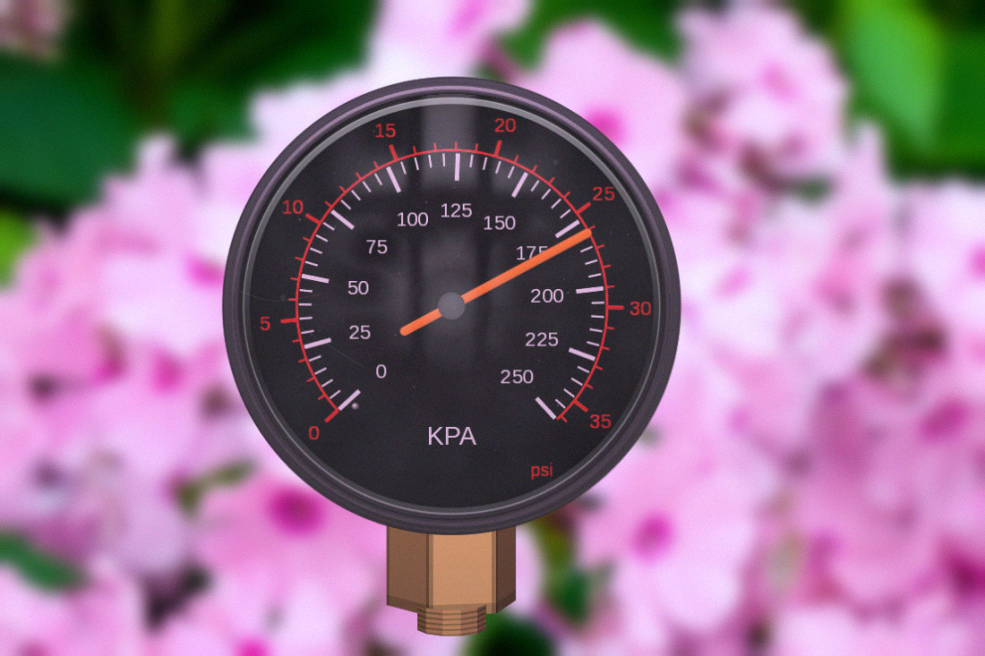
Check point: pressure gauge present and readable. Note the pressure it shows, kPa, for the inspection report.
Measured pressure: 180 kPa
